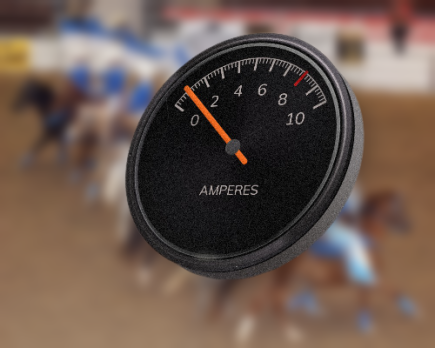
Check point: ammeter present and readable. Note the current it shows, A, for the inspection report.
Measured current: 1 A
